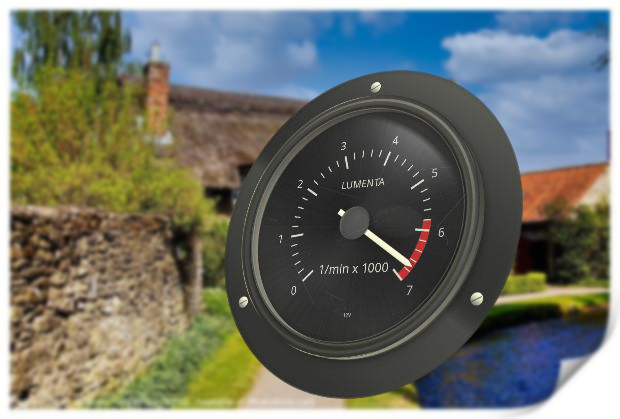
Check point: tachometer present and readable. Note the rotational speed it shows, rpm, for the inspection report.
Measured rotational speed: 6700 rpm
